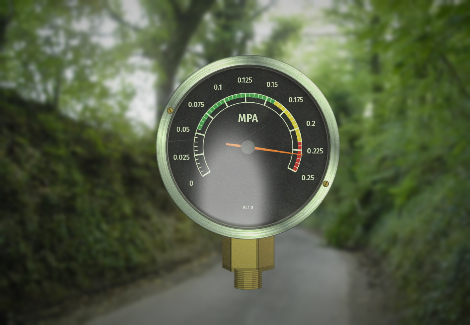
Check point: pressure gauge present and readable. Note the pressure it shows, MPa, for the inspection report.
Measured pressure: 0.23 MPa
